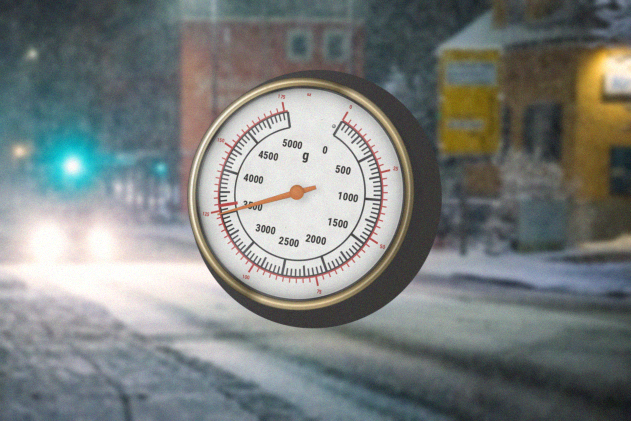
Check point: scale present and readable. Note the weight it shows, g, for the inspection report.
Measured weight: 3500 g
